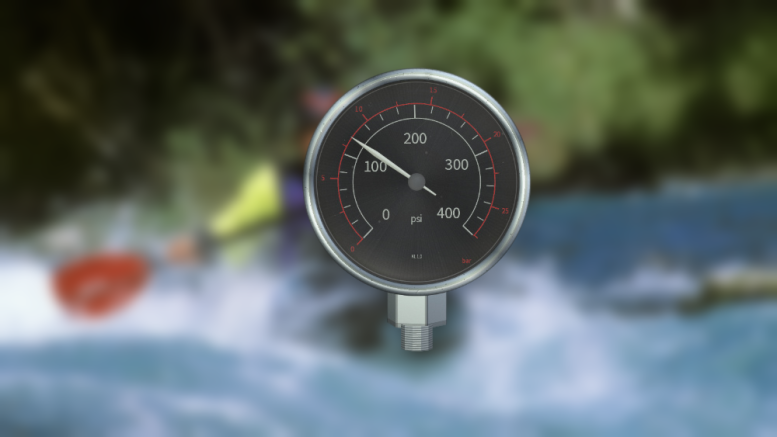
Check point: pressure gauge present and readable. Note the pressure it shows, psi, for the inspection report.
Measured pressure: 120 psi
